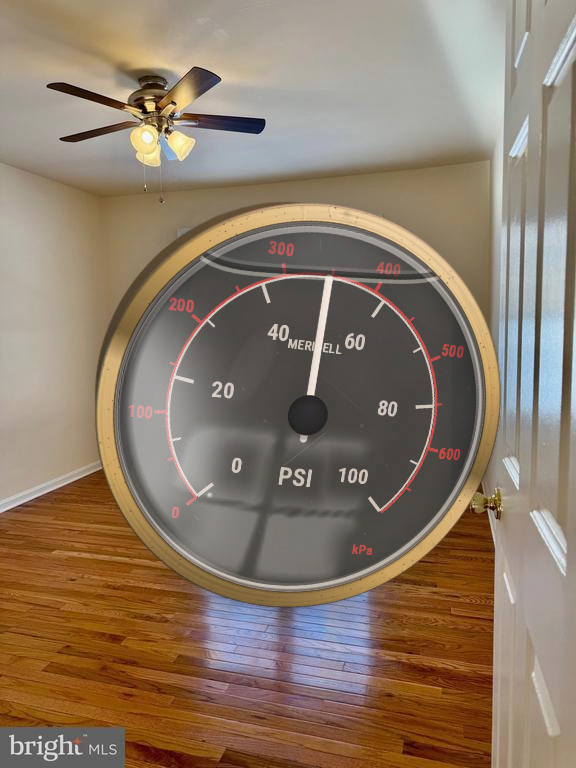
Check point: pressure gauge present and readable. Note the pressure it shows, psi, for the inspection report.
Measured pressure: 50 psi
